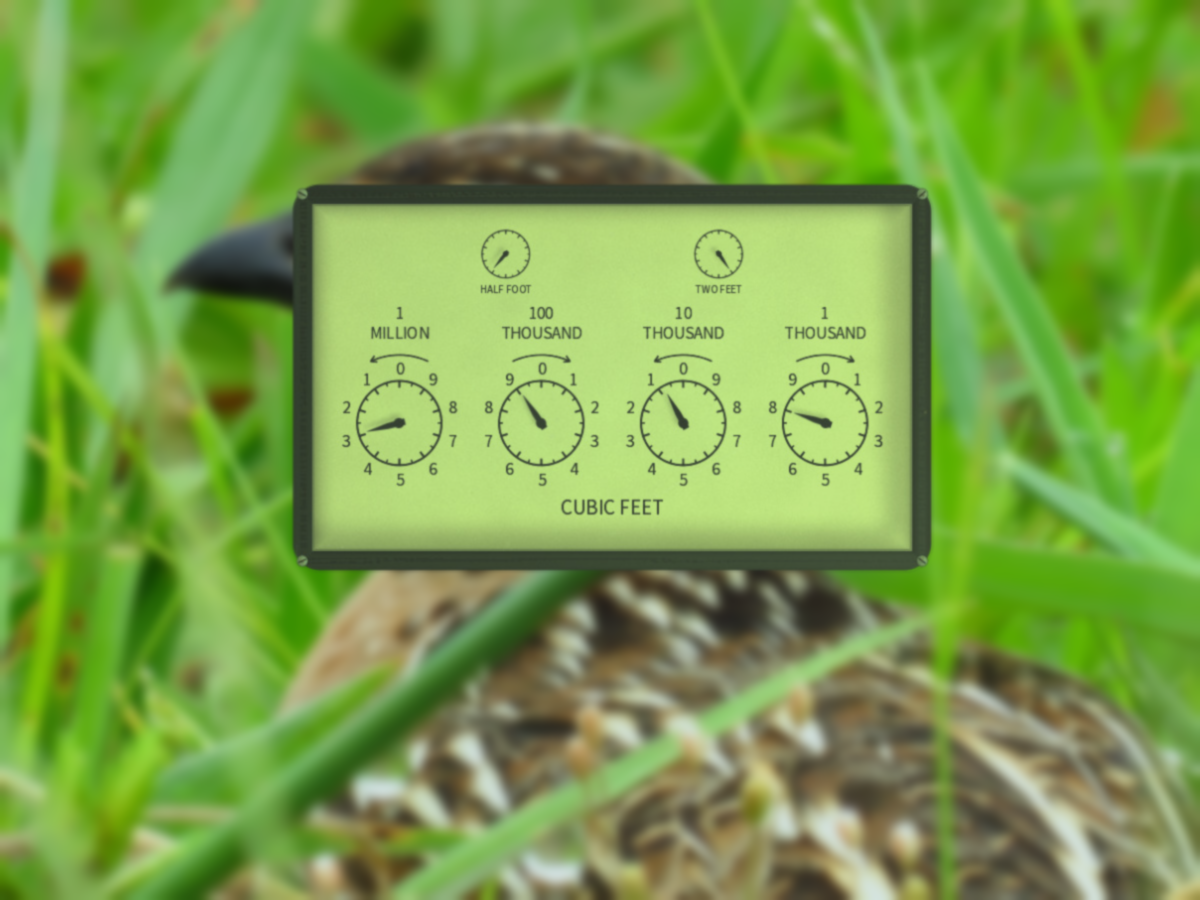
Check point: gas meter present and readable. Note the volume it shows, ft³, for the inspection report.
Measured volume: 290800 ft³
